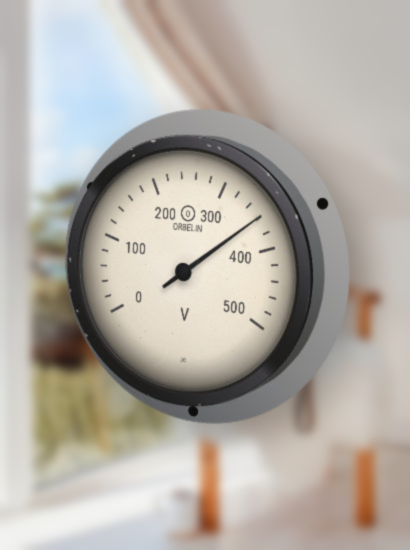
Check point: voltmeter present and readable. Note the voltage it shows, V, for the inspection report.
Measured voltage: 360 V
